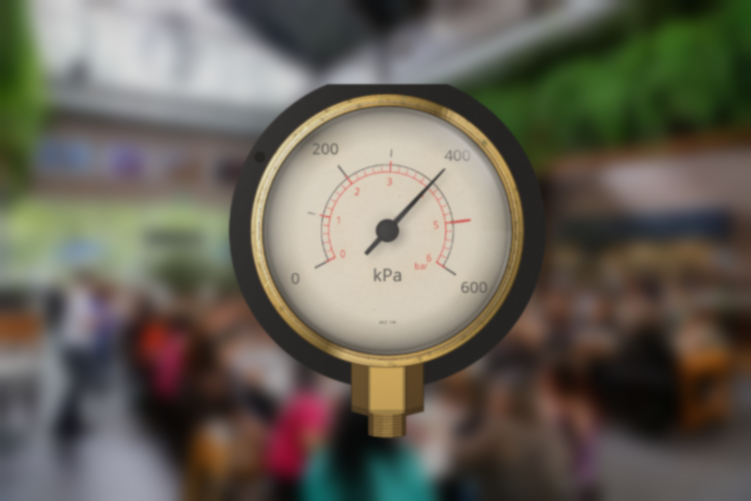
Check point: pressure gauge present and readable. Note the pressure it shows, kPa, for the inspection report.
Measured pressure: 400 kPa
